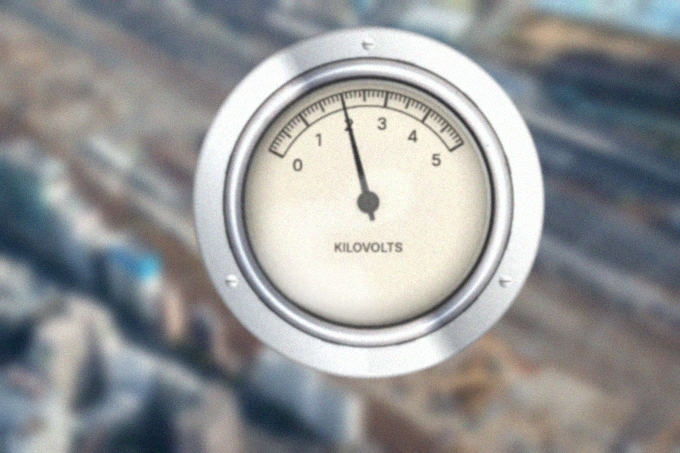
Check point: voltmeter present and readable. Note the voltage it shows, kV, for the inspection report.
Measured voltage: 2 kV
